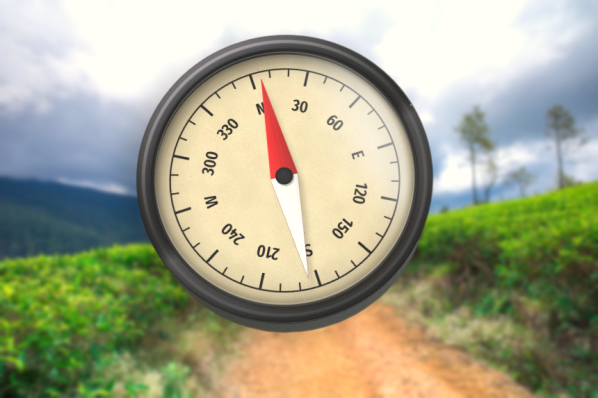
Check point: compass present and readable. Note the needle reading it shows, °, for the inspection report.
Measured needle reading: 5 °
